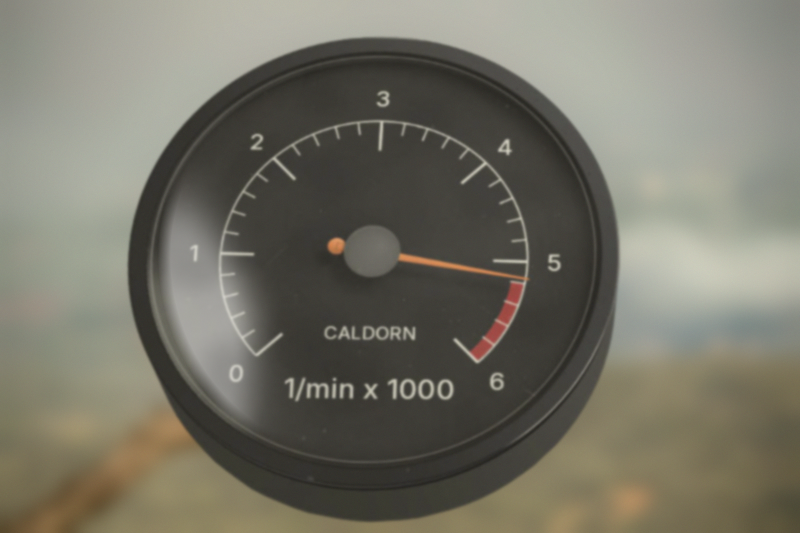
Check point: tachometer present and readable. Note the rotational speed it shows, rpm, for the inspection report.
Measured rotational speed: 5200 rpm
